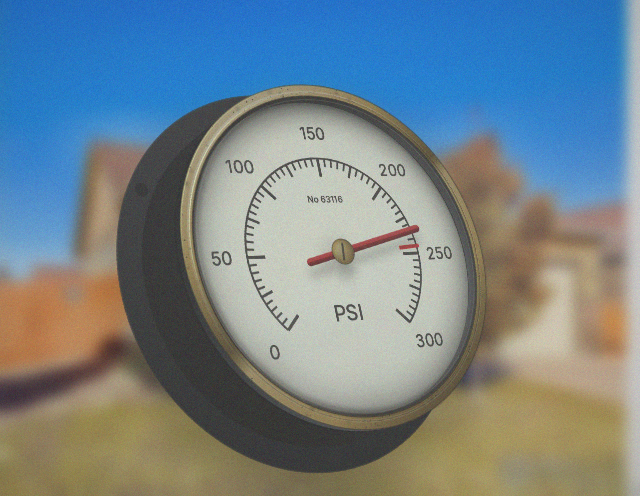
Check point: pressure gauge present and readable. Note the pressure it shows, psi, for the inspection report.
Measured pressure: 235 psi
